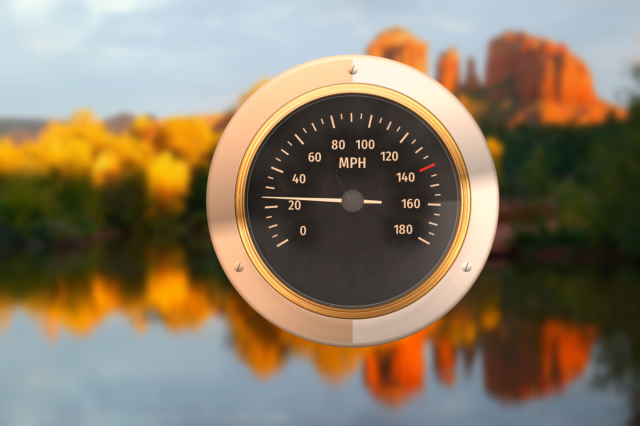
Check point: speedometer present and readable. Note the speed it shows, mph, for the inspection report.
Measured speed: 25 mph
